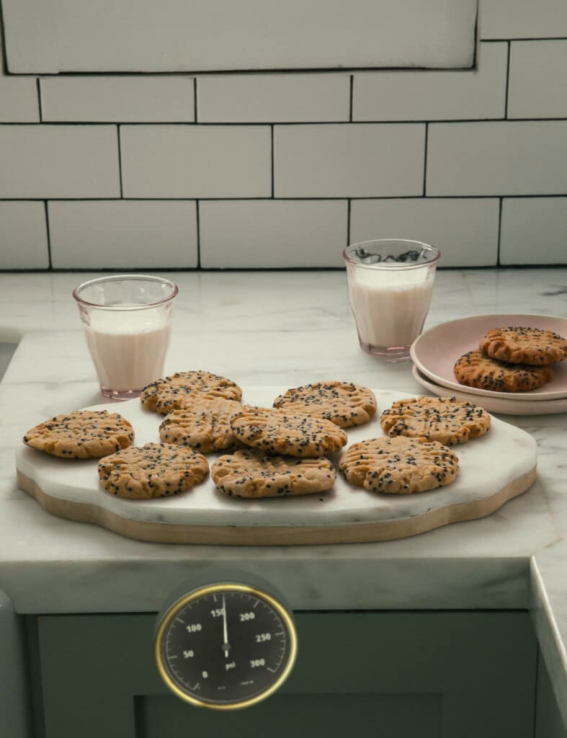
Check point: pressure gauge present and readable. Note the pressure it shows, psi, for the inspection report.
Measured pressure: 160 psi
